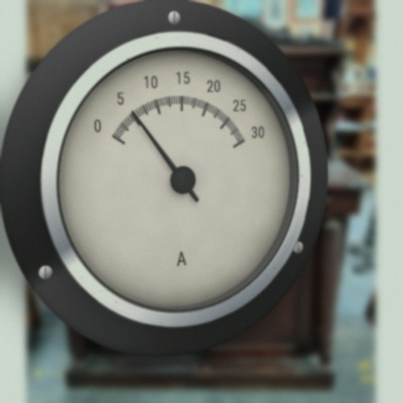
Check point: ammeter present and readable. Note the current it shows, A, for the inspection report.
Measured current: 5 A
